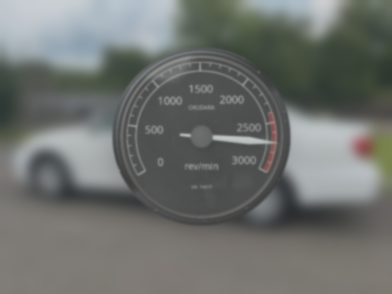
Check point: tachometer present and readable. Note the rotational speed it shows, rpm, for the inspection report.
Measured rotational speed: 2700 rpm
